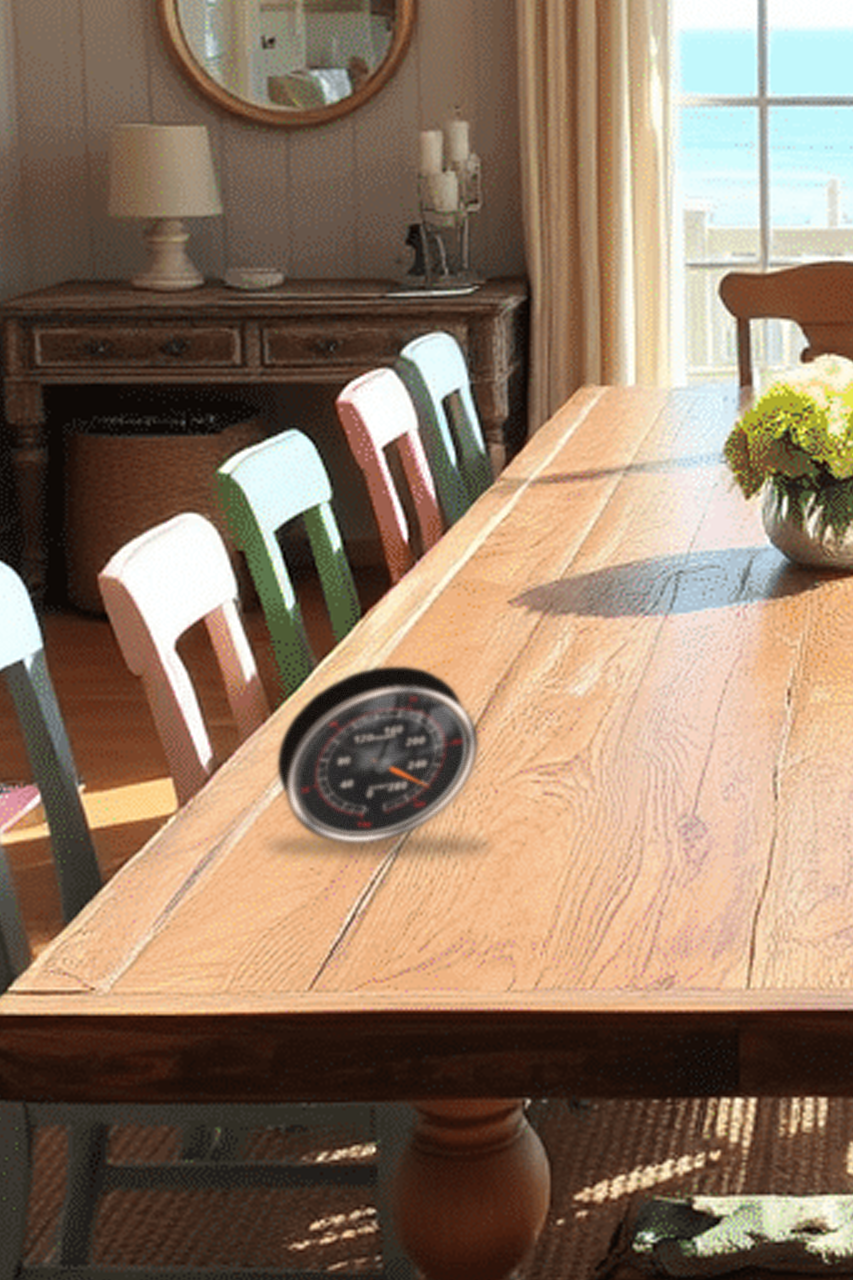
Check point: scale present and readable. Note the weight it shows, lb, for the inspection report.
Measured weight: 260 lb
